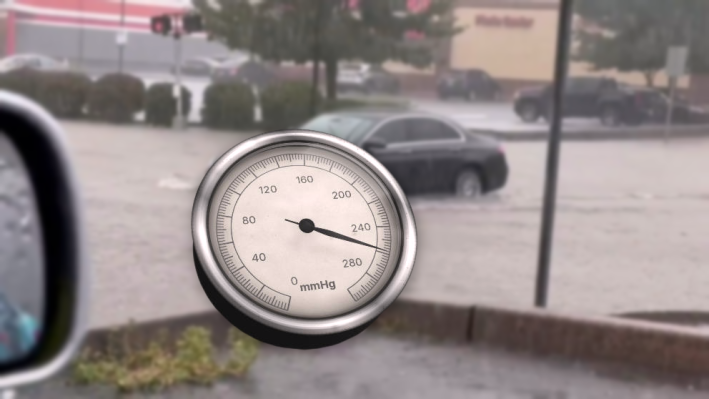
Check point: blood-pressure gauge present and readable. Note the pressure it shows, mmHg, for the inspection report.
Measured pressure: 260 mmHg
